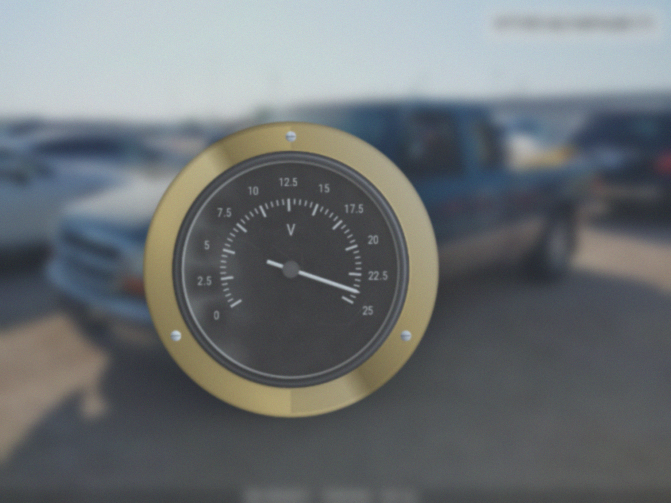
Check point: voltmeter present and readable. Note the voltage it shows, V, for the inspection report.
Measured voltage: 24 V
